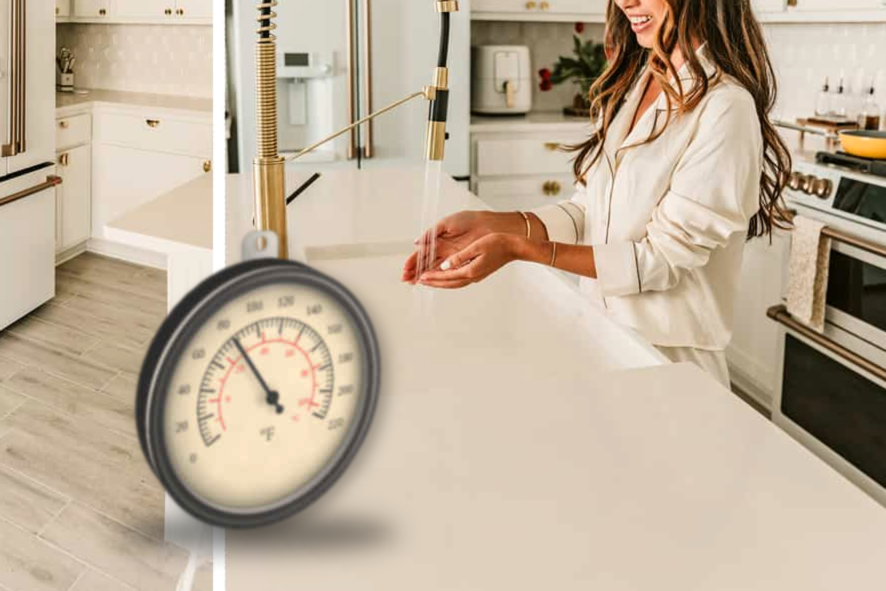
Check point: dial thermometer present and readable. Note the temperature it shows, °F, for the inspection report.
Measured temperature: 80 °F
